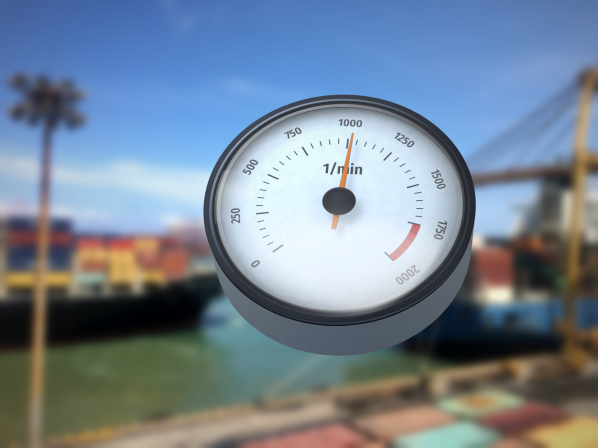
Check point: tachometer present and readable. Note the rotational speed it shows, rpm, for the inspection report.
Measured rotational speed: 1025 rpm
